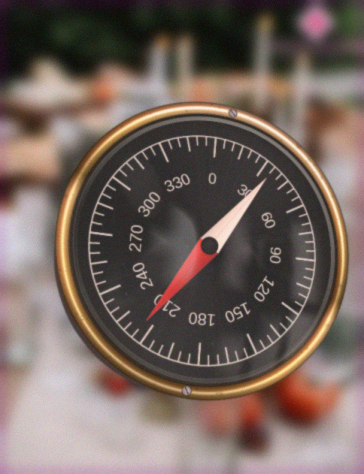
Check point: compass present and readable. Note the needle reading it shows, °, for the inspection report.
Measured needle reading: 215 °
